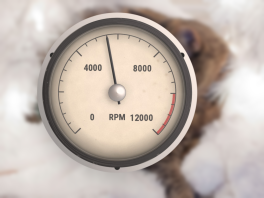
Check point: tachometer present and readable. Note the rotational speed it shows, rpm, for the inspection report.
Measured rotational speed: 5500 rpm
